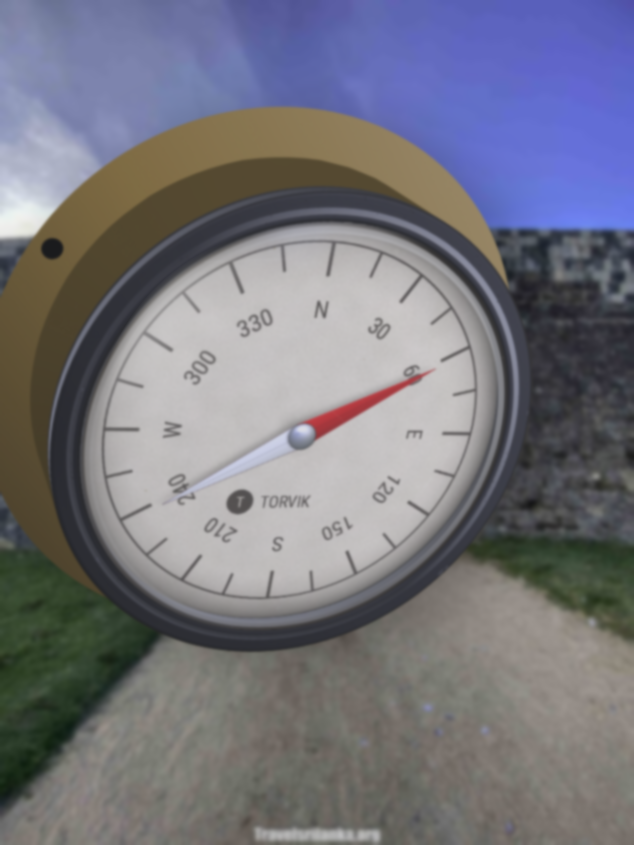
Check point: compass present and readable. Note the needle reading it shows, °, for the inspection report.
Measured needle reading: 60 °
